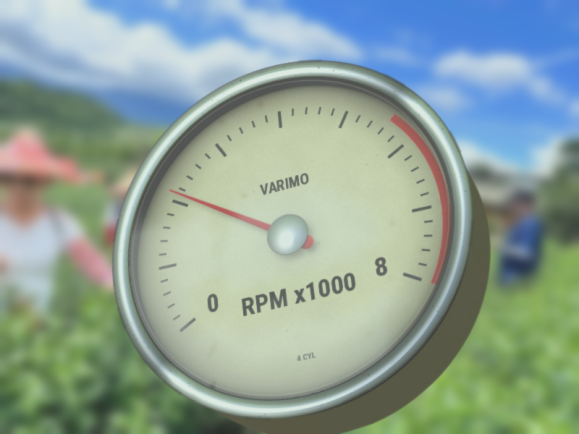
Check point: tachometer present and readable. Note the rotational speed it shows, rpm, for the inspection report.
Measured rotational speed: 2100 rpm
